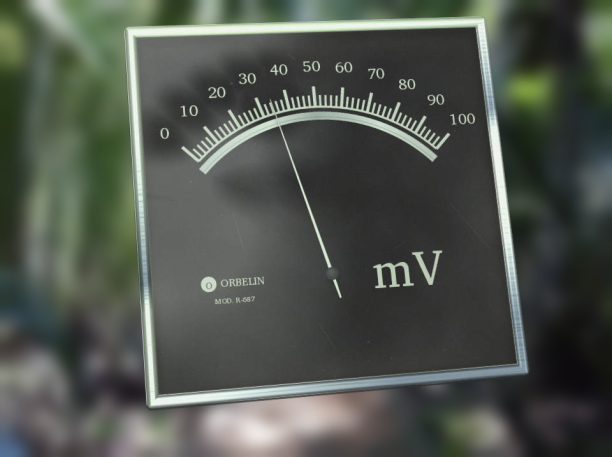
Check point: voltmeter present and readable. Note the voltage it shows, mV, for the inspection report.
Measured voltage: 34 mV
